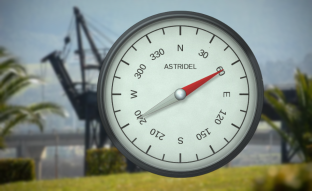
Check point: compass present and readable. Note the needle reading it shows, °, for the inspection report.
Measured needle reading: 60 °
